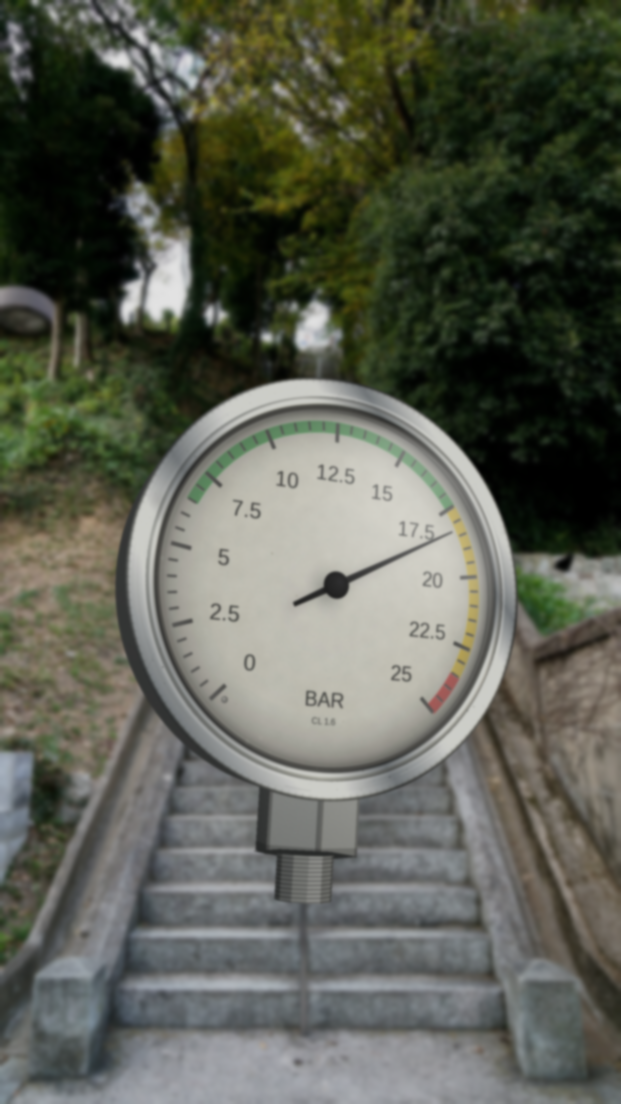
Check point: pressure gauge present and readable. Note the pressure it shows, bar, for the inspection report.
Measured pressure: 18.25 bar
